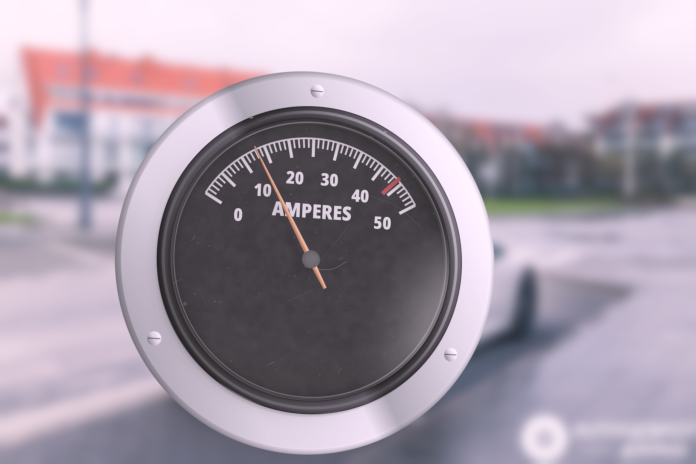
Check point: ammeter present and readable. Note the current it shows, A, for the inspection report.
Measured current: 13 A
